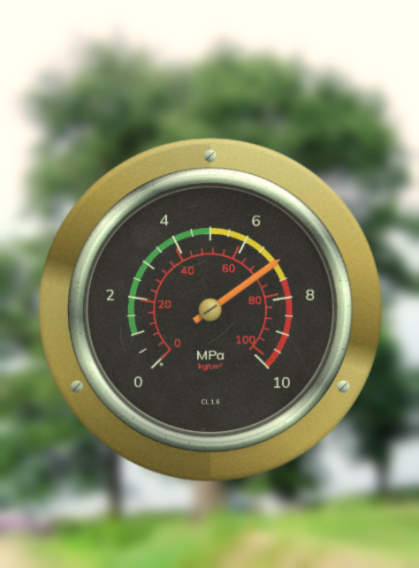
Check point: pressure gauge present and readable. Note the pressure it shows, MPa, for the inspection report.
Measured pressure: 7 MPa
